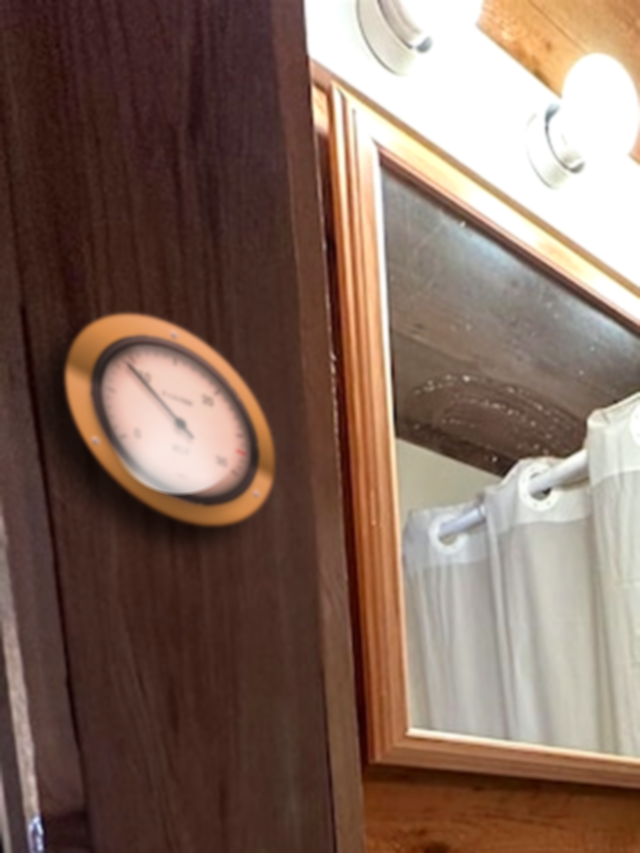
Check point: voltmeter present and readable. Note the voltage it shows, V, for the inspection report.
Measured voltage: 9 V
